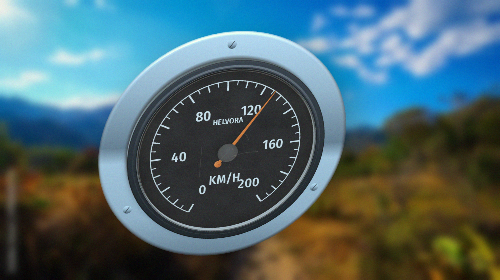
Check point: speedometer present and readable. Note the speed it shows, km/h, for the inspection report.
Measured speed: 125 km/h
